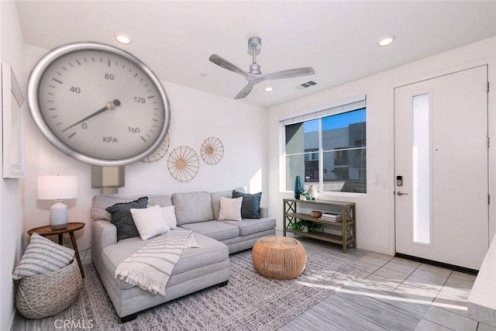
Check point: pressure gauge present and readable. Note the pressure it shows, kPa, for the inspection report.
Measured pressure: 5 kPa
